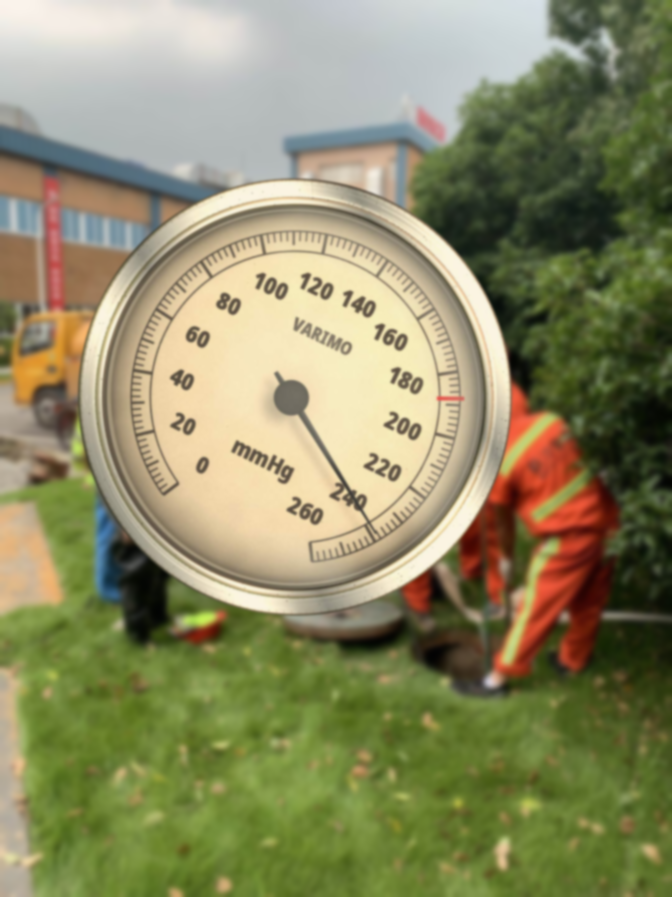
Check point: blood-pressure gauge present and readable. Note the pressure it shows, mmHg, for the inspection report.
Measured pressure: 238 mmHg
